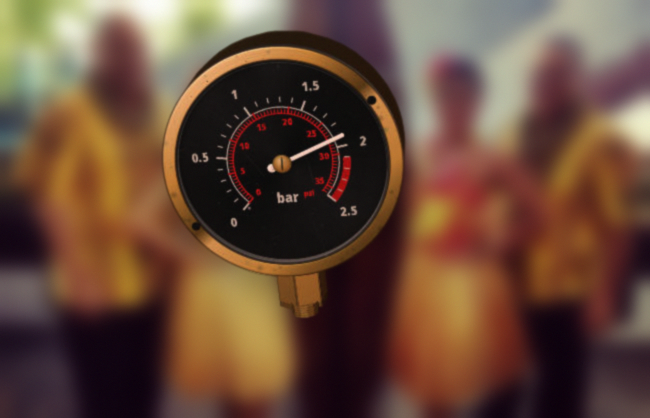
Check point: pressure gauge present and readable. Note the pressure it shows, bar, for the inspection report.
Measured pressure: 1.9 bar
